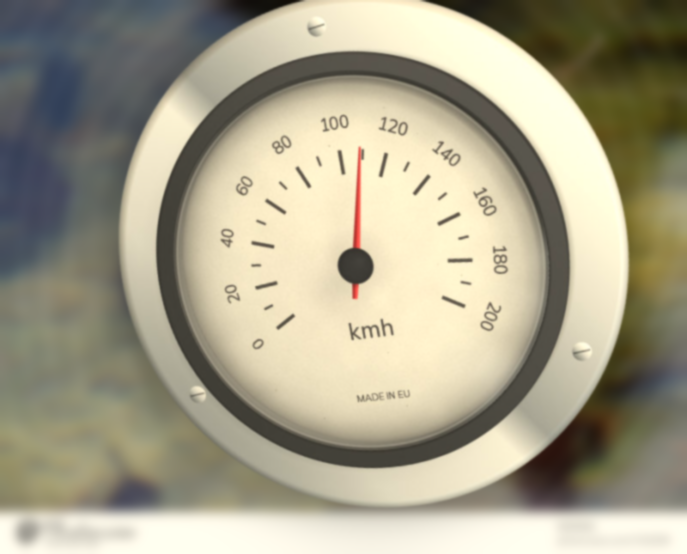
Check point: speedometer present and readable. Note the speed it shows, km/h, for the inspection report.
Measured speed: 110 km/h
